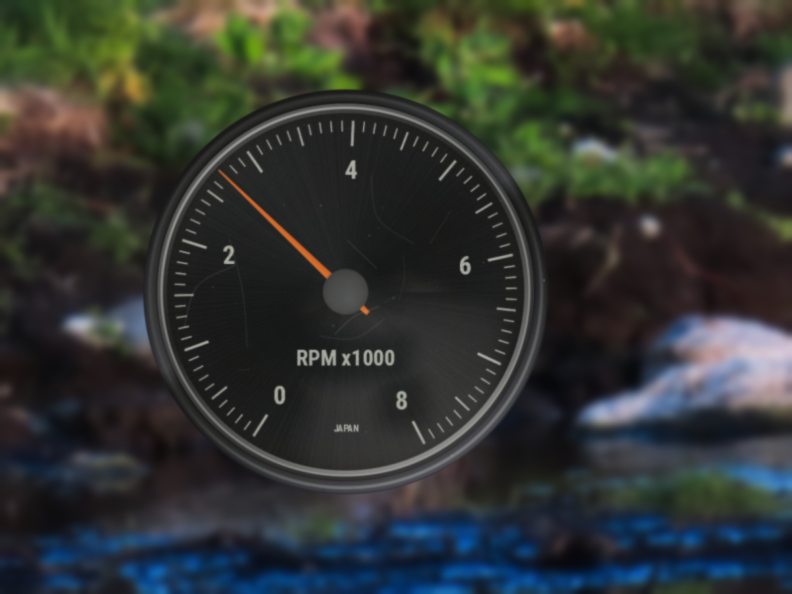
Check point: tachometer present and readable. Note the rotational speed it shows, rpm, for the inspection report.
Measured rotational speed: 2700 rpm
